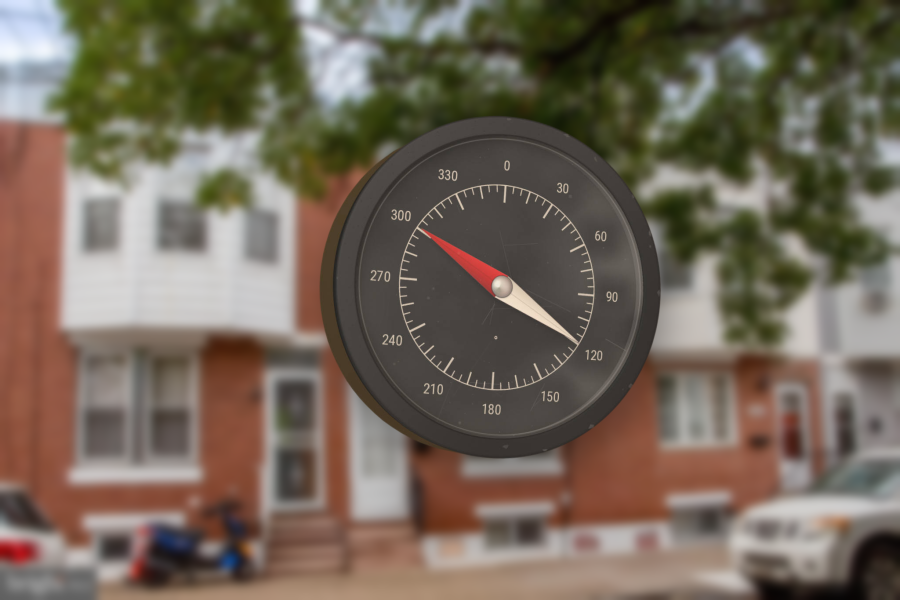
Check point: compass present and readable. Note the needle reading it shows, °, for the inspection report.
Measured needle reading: 300 °
